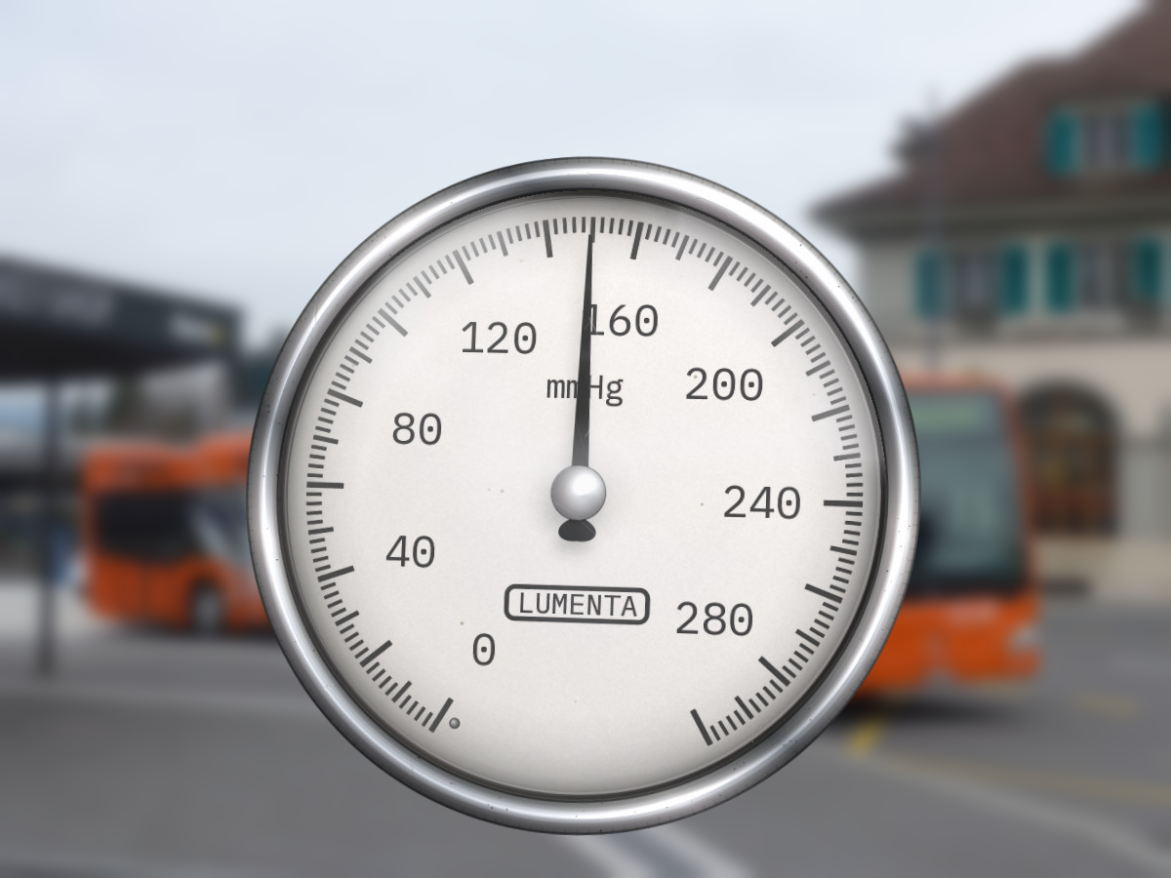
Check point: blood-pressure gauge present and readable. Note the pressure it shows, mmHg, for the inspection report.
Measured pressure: 150 mmHg
